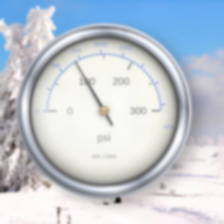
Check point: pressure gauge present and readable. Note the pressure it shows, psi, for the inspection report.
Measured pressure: 100 psi
